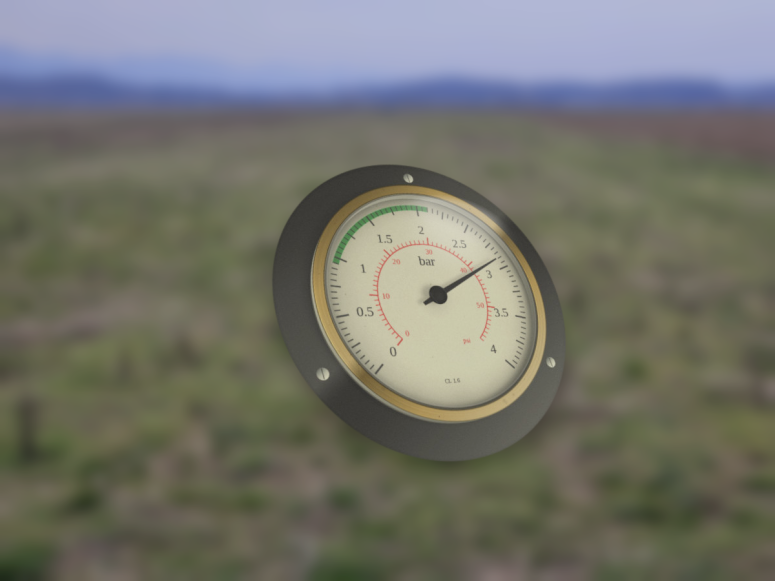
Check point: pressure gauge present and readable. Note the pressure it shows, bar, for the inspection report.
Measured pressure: 2.9 bar
